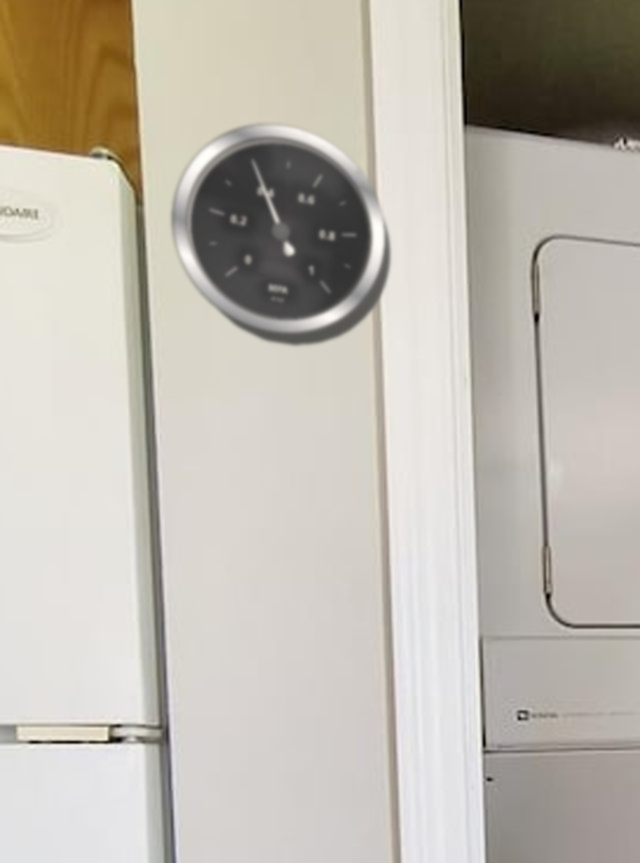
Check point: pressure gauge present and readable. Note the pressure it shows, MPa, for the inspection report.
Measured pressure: 0.4 MPa
